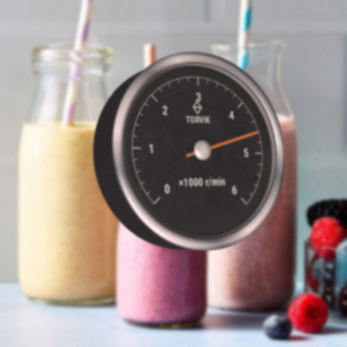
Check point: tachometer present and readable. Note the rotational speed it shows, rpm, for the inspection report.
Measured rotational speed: 4600 rpm
